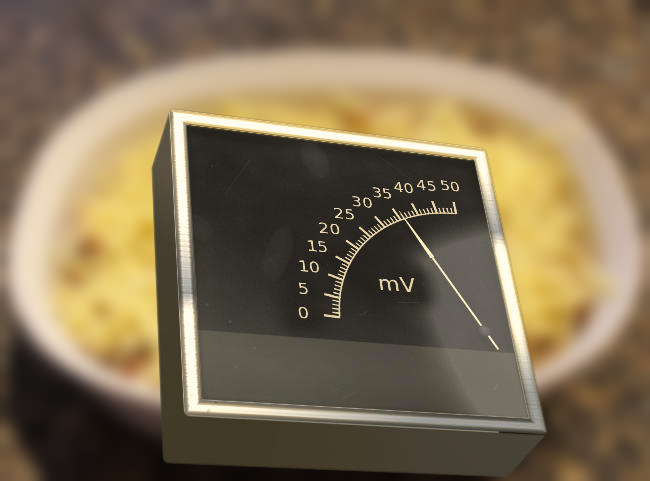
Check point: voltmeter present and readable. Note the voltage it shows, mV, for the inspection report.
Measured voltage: 35 mV
